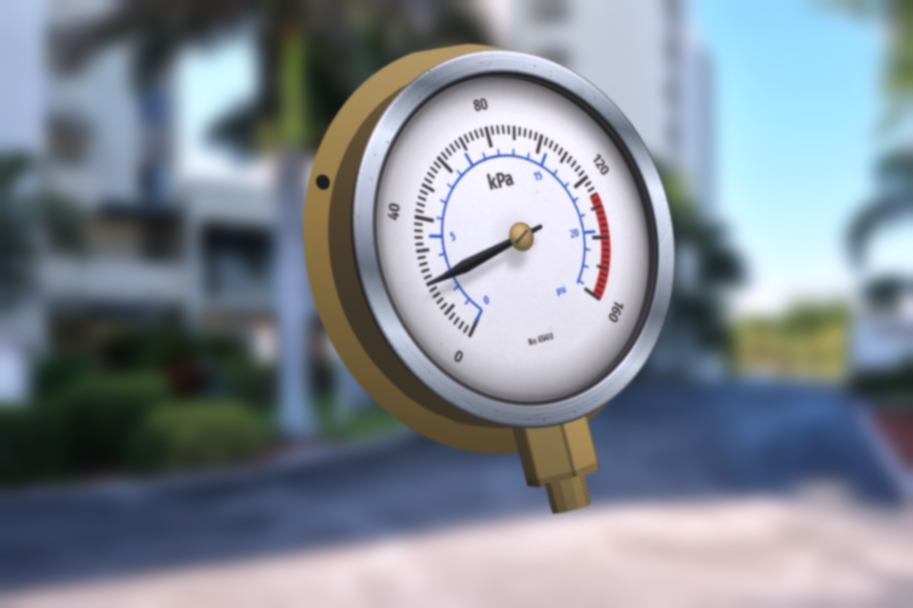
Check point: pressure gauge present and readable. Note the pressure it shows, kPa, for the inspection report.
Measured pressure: 20 kPa
